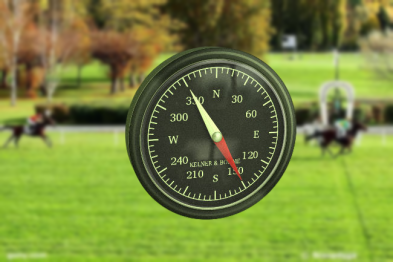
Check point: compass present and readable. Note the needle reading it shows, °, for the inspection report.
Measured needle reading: 150 °
